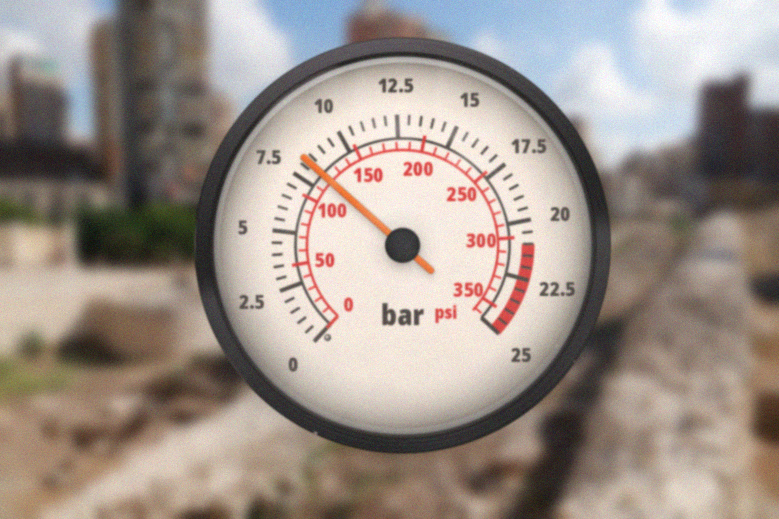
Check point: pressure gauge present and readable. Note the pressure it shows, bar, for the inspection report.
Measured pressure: 8.25 bar
